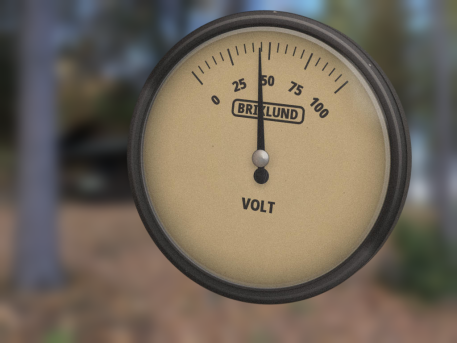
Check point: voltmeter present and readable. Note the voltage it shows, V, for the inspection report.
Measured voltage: 45 V
